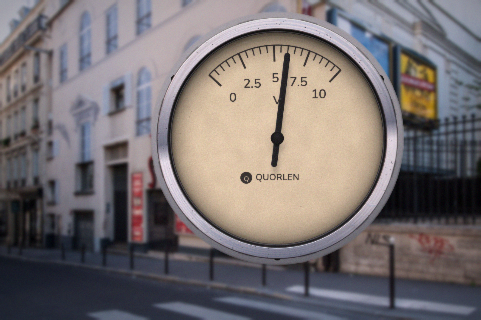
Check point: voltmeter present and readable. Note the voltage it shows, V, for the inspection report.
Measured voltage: 6 V
